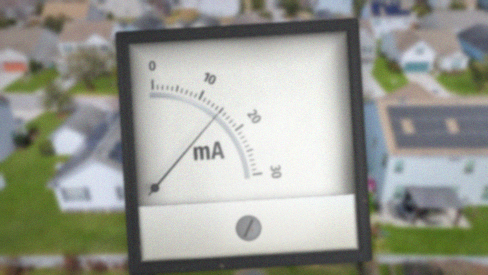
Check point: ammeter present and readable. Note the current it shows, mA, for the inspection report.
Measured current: 15 mA
